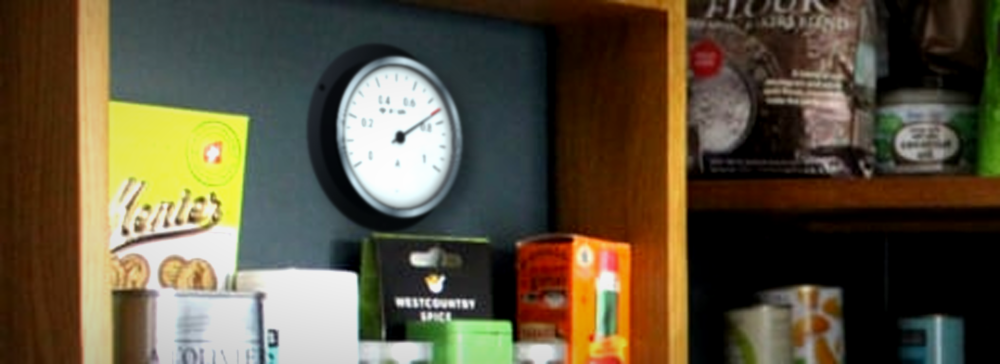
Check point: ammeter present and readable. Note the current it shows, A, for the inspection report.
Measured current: 0.75 A
